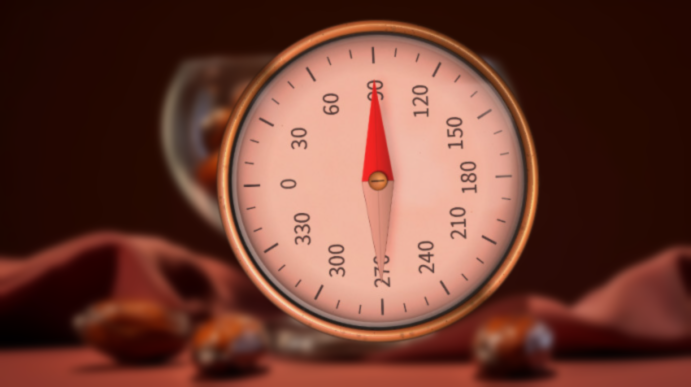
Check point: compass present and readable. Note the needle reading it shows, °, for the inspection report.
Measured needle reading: 90 °
